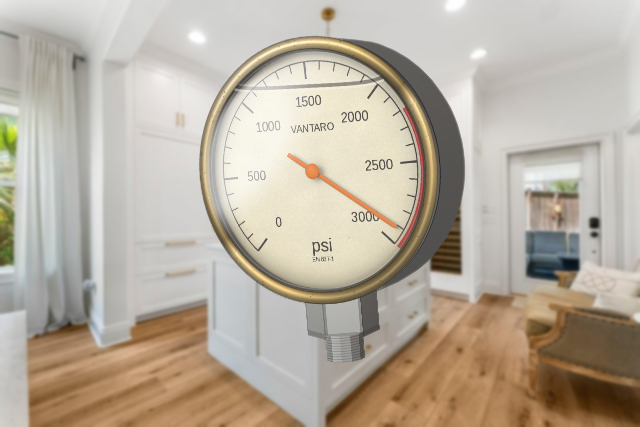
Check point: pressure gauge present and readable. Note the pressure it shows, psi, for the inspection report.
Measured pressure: 2900 psi
